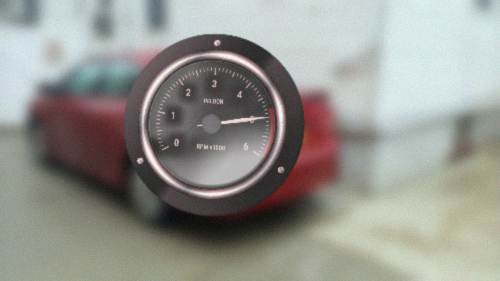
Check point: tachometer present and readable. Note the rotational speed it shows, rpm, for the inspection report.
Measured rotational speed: 5000 rpm
